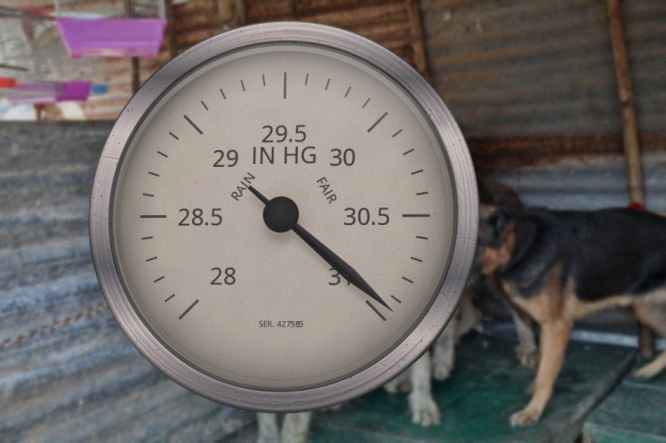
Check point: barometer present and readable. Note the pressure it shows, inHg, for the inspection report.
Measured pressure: 30.95 inHg
